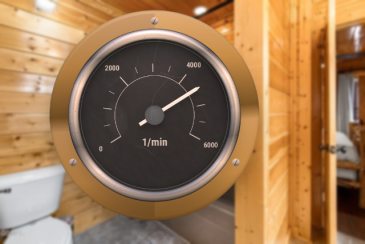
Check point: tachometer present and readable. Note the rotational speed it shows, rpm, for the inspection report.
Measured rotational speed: 4500 rpm
